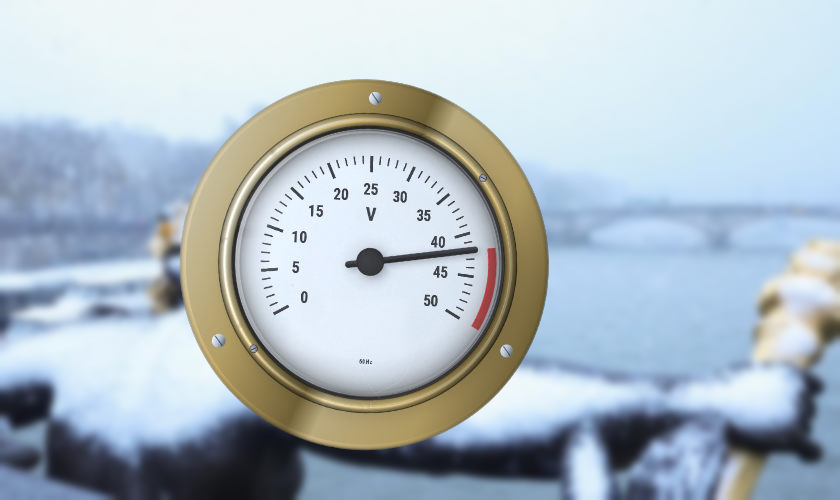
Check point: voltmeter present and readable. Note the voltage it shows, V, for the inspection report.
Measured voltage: 42 V
